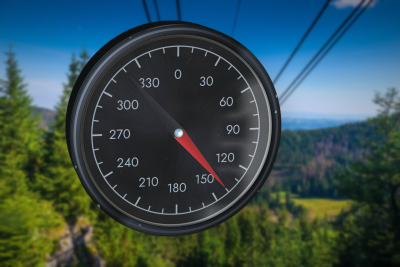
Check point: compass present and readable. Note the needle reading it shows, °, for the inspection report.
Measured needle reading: 140 °
